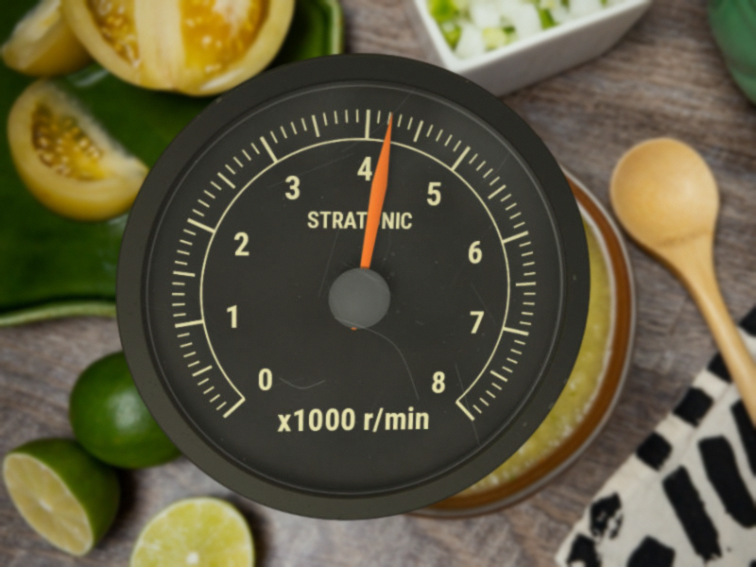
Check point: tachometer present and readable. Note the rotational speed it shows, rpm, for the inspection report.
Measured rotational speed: 4200 rpm
